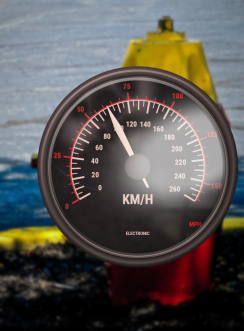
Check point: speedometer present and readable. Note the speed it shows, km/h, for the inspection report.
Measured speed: 100 km/h
